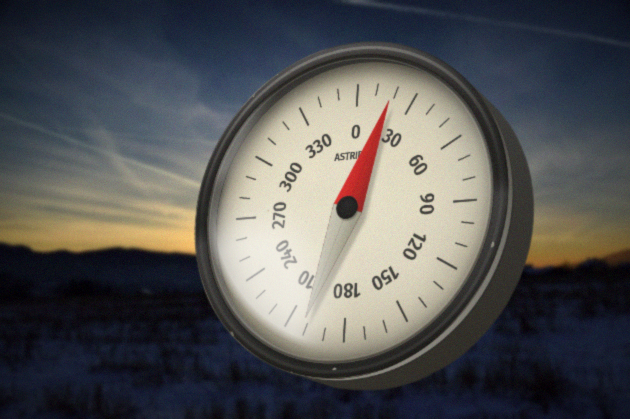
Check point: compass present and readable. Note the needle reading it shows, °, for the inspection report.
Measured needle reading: 20 °
